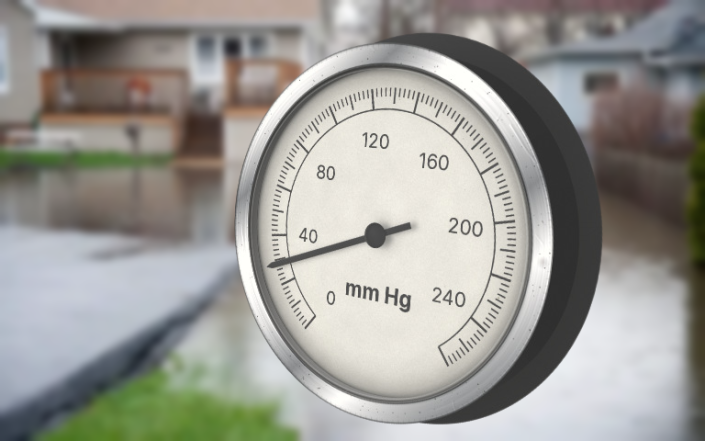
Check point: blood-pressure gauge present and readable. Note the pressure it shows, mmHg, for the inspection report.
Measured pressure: 28 mmHg
